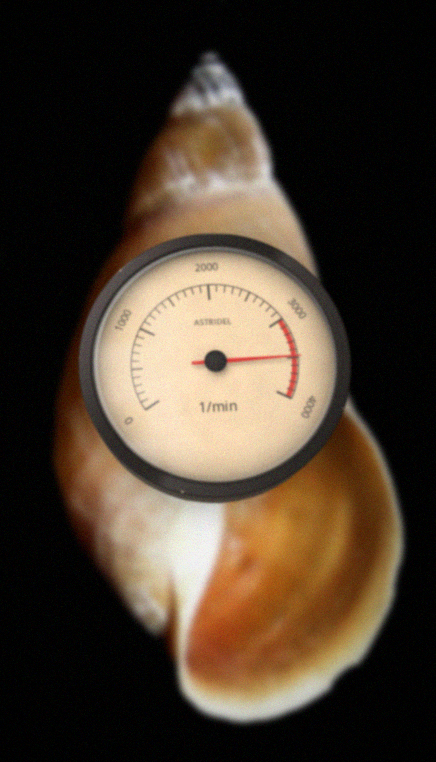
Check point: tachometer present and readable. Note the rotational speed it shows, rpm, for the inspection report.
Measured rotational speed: 3500 rpm
